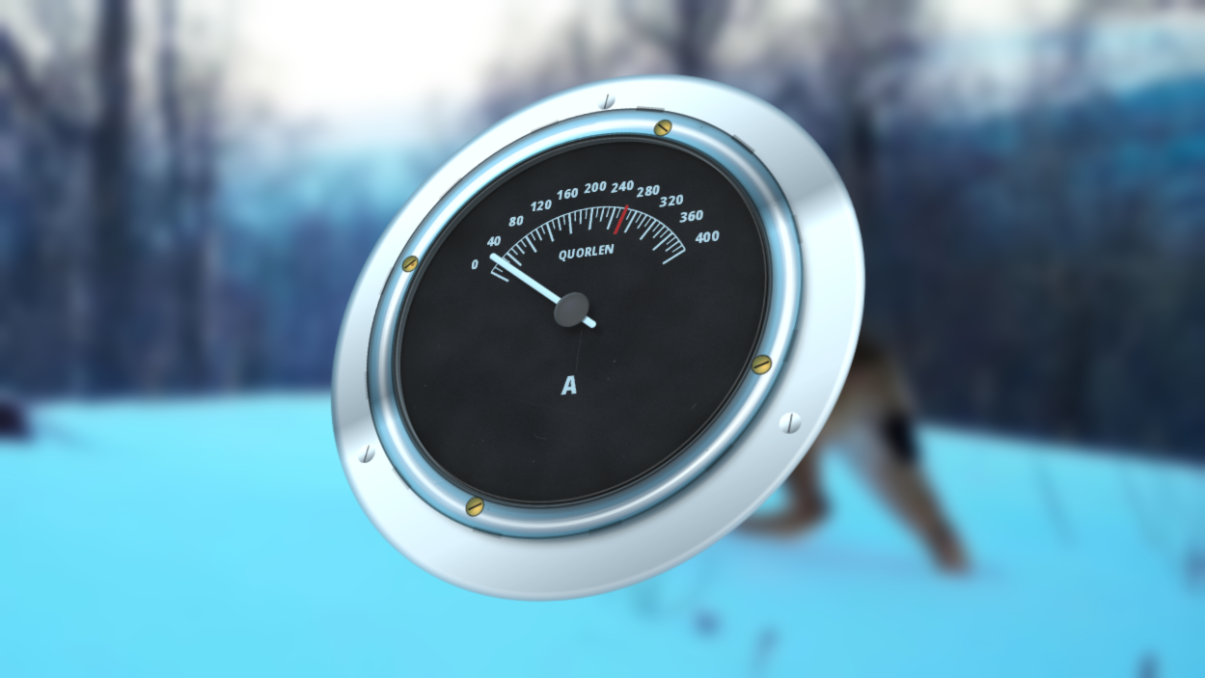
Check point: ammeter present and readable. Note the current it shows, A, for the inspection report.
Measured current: 20 A
